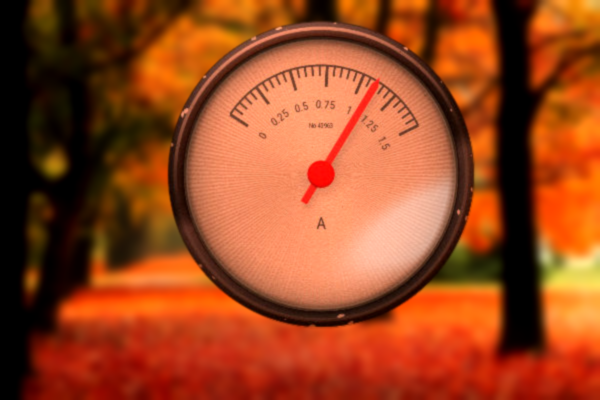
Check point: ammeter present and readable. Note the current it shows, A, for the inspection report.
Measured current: 1.1 A
